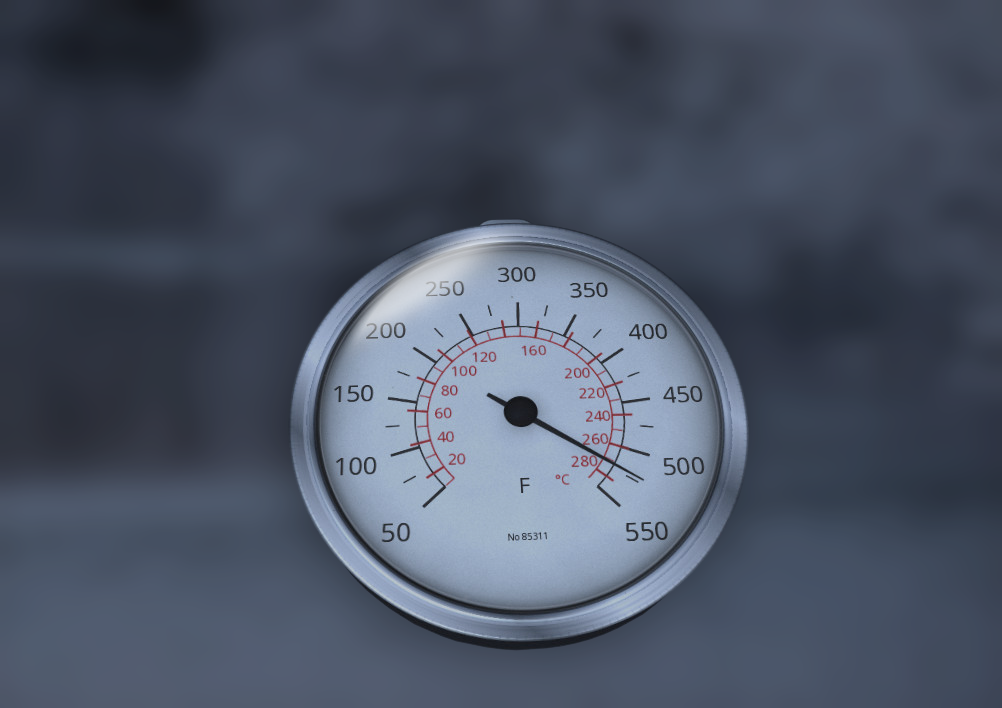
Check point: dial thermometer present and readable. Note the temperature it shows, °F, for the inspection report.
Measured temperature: 525 °F
